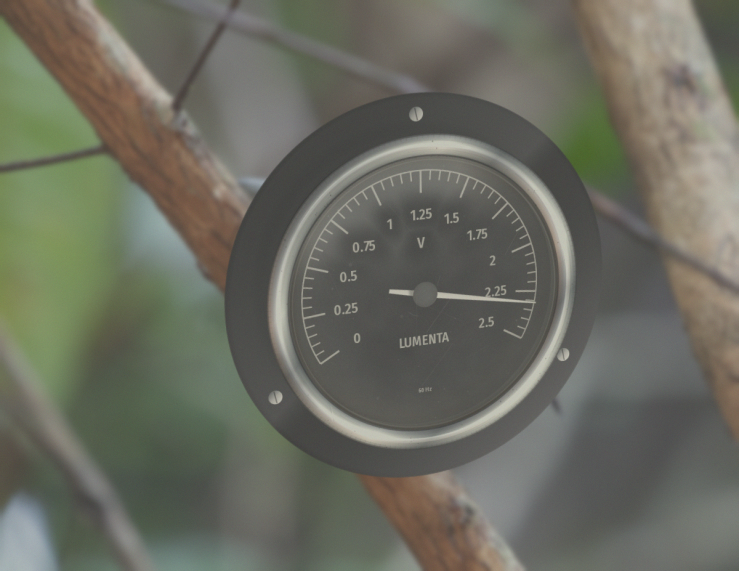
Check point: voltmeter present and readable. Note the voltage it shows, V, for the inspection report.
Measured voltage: 2.3 V
